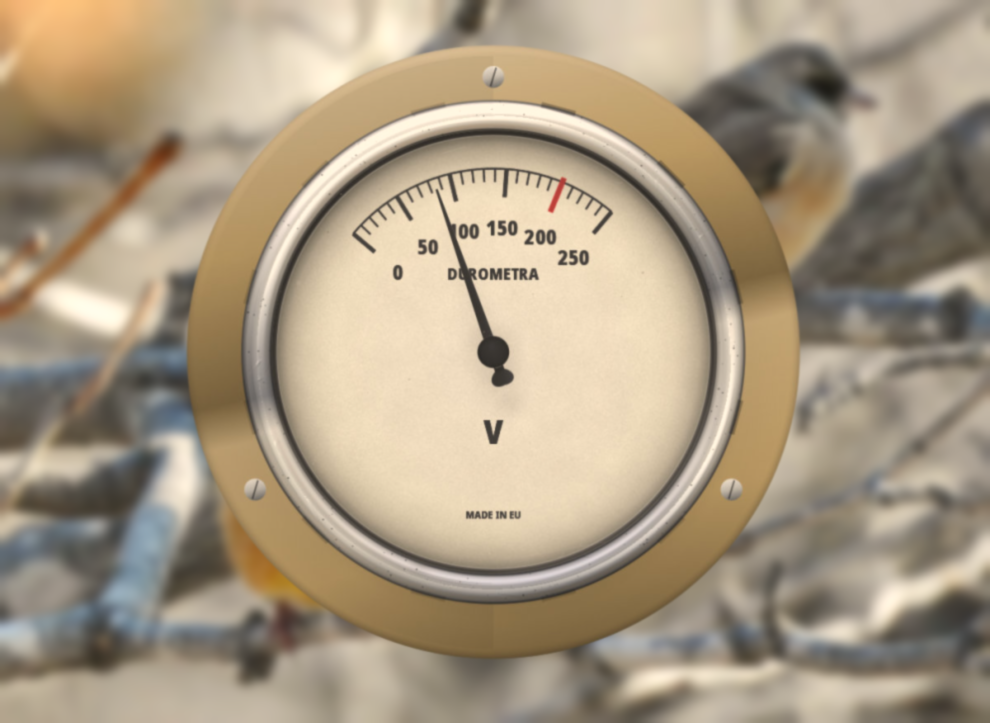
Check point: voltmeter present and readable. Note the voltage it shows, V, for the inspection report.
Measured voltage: 85 V
